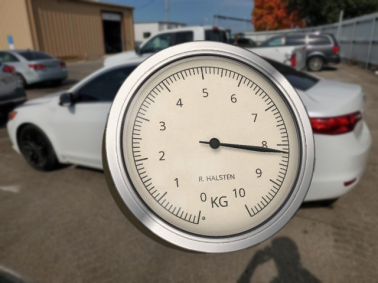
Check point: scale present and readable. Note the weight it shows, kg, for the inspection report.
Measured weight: 8.2 kg
